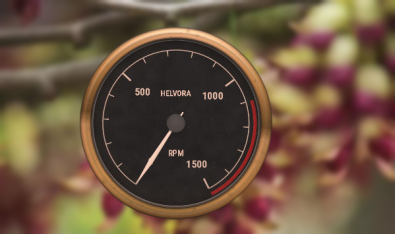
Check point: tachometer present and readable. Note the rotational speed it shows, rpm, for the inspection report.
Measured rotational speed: 0 rpm
